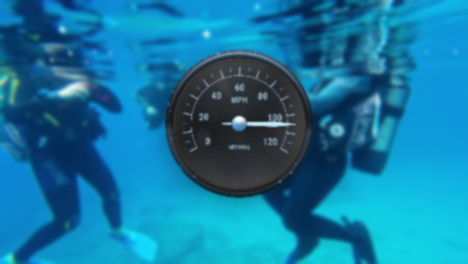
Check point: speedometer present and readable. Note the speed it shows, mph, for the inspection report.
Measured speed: 105 mph
